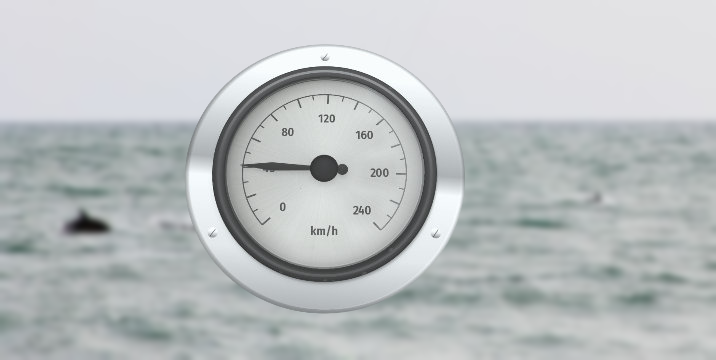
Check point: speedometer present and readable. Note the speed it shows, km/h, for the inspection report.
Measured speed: 40 km/h
